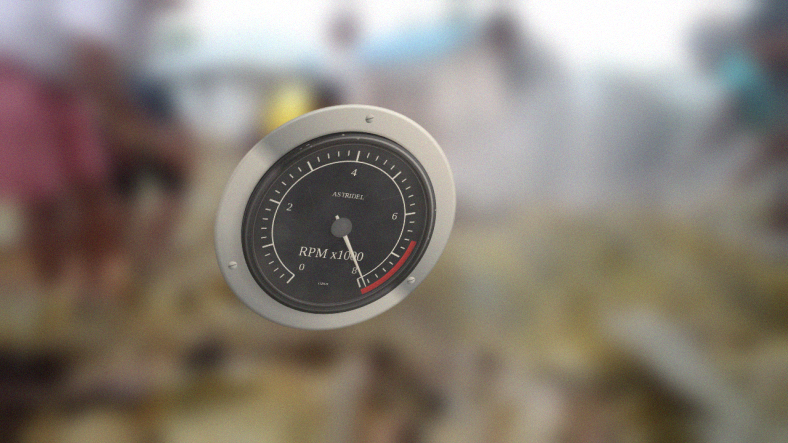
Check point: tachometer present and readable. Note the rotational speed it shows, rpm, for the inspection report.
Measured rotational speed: 7900 rpm
